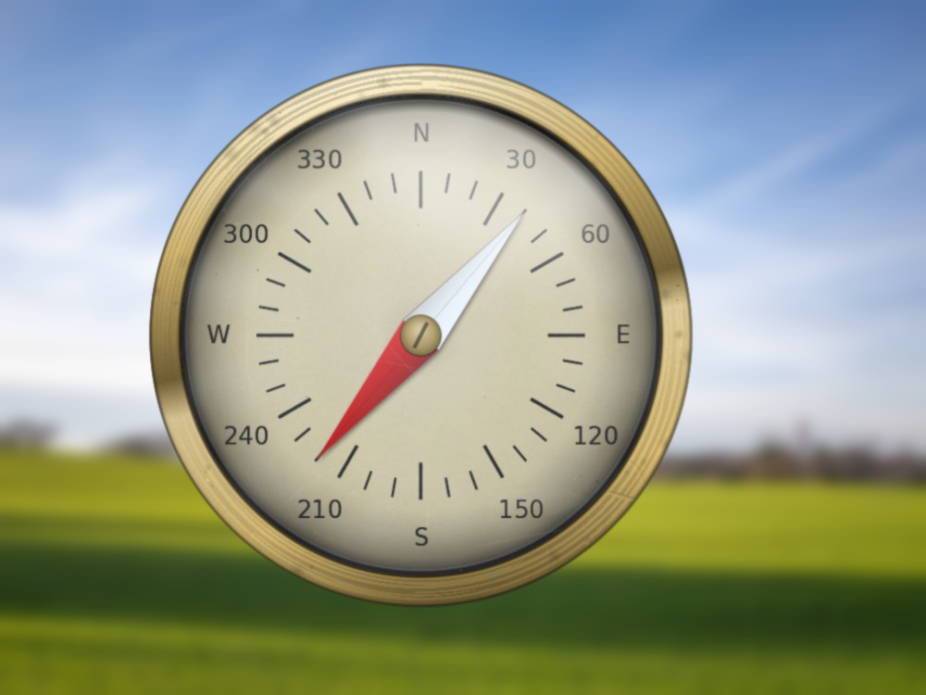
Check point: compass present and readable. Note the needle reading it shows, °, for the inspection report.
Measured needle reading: 220 °
